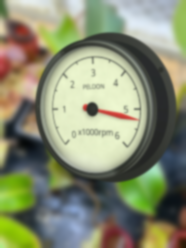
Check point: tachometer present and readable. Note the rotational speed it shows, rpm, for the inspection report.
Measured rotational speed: 5250 rpm
